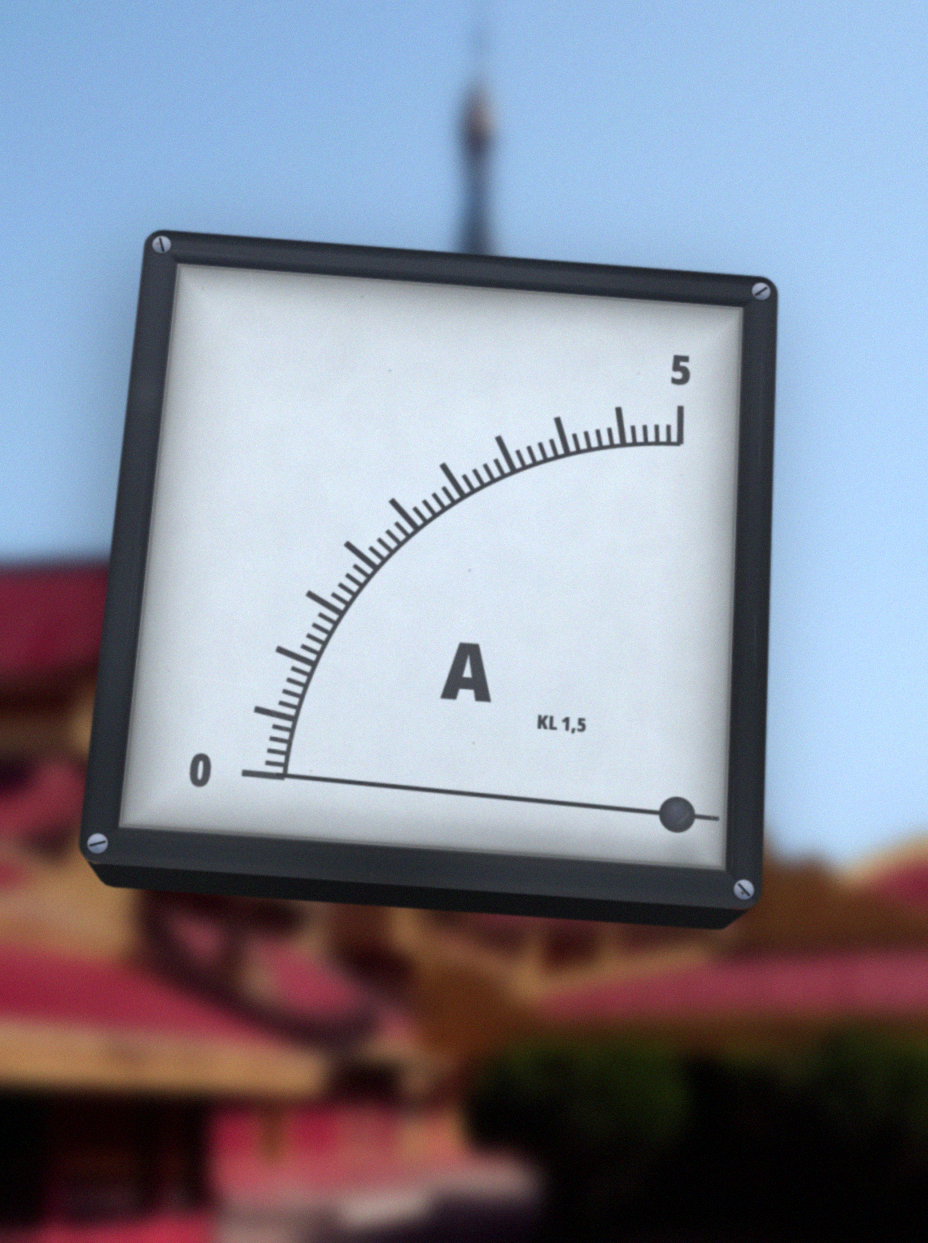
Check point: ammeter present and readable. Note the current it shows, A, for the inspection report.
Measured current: 0 A
